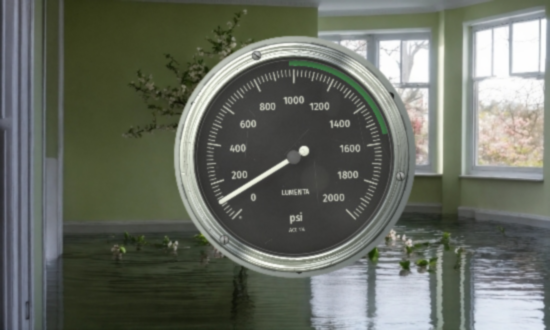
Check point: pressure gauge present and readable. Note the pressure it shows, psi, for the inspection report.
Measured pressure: 100 psi
